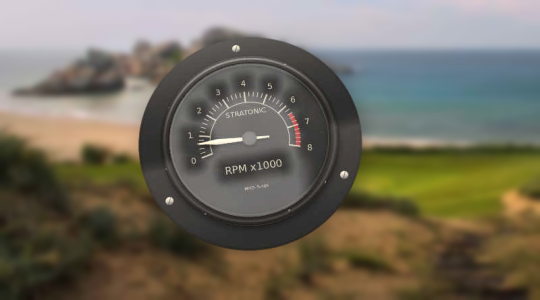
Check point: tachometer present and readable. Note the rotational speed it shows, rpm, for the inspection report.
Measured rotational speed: 600 rpm
